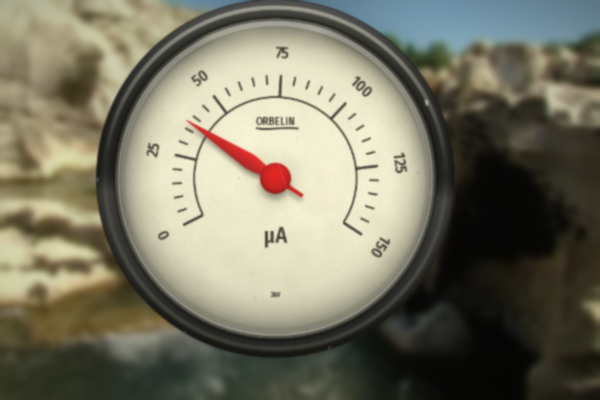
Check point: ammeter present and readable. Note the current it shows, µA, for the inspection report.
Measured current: 37.5 µA
